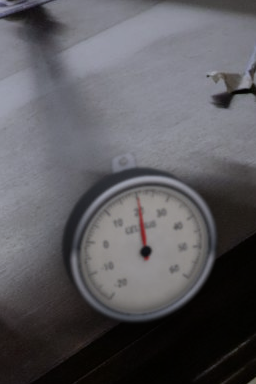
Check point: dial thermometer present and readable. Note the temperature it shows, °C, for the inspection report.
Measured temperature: 20 °C
